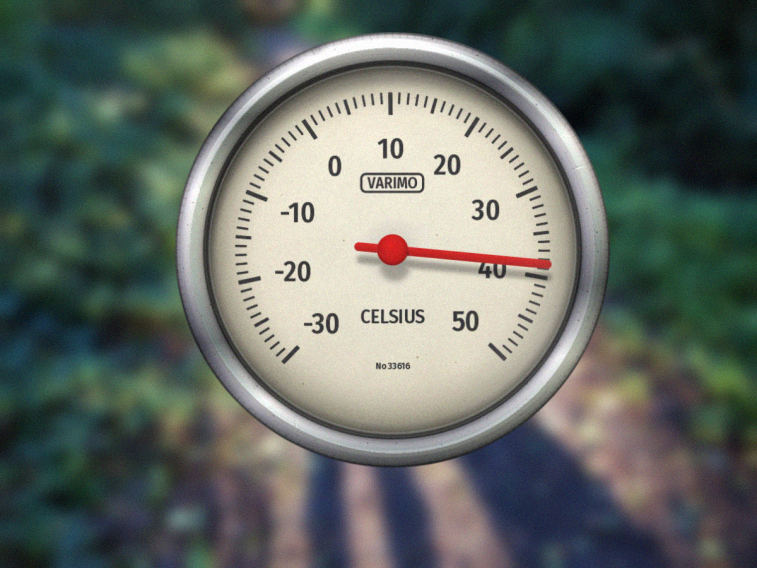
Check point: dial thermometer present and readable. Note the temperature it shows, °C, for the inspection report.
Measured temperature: 38.5 °C
